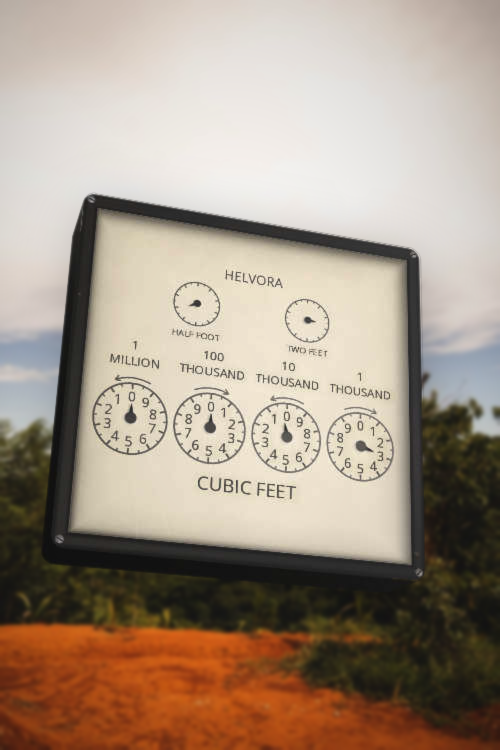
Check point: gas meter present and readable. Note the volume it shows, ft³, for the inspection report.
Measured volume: 300 ft³
